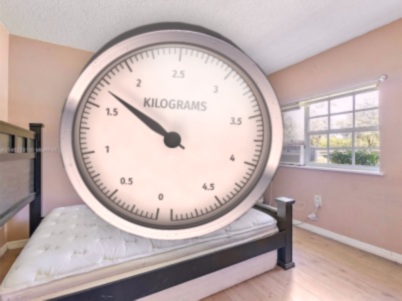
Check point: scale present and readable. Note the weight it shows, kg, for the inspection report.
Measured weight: 1.7 kg
